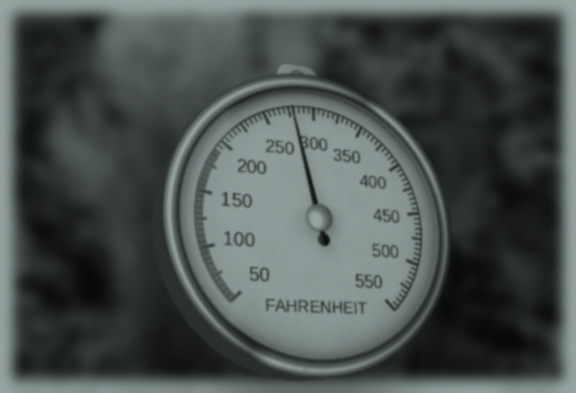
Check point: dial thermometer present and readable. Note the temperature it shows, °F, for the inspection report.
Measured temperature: 275 °F
